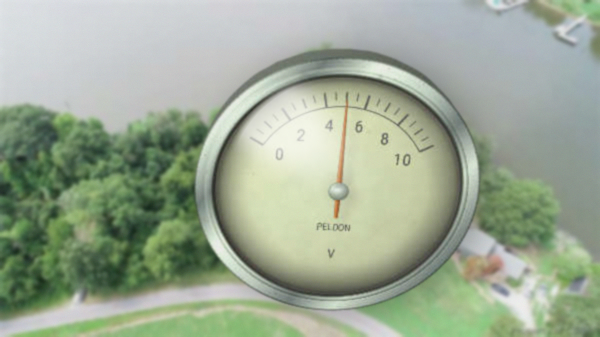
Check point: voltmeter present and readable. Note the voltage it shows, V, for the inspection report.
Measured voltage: 5 V
